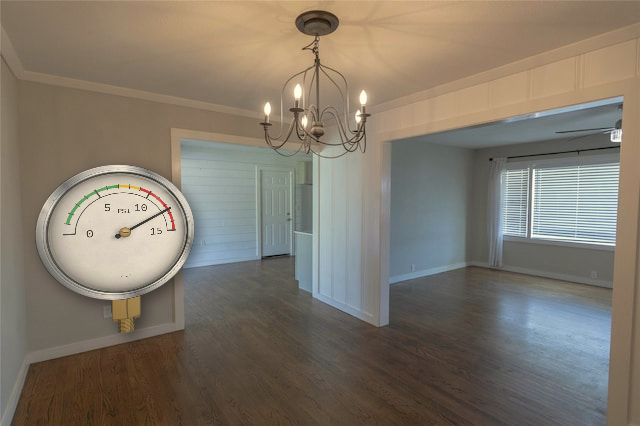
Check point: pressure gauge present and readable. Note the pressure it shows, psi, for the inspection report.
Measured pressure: 12.5 psi
